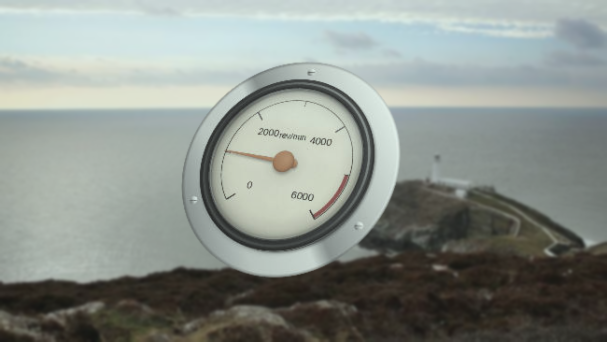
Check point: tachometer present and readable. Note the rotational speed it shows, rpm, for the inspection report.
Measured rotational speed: 1000 rpm
